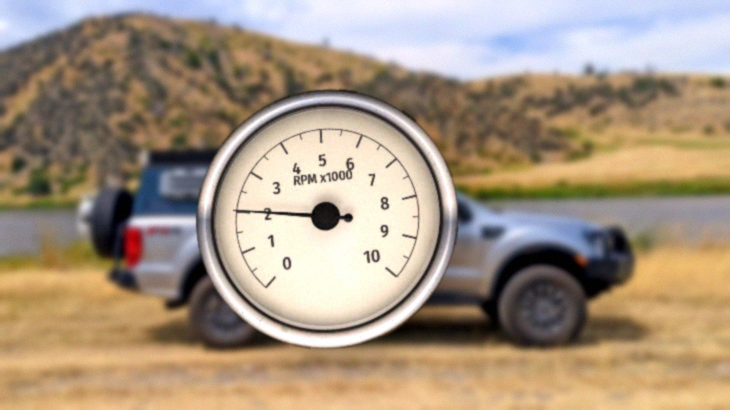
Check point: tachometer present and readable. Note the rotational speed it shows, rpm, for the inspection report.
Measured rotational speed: 2000 rpm
